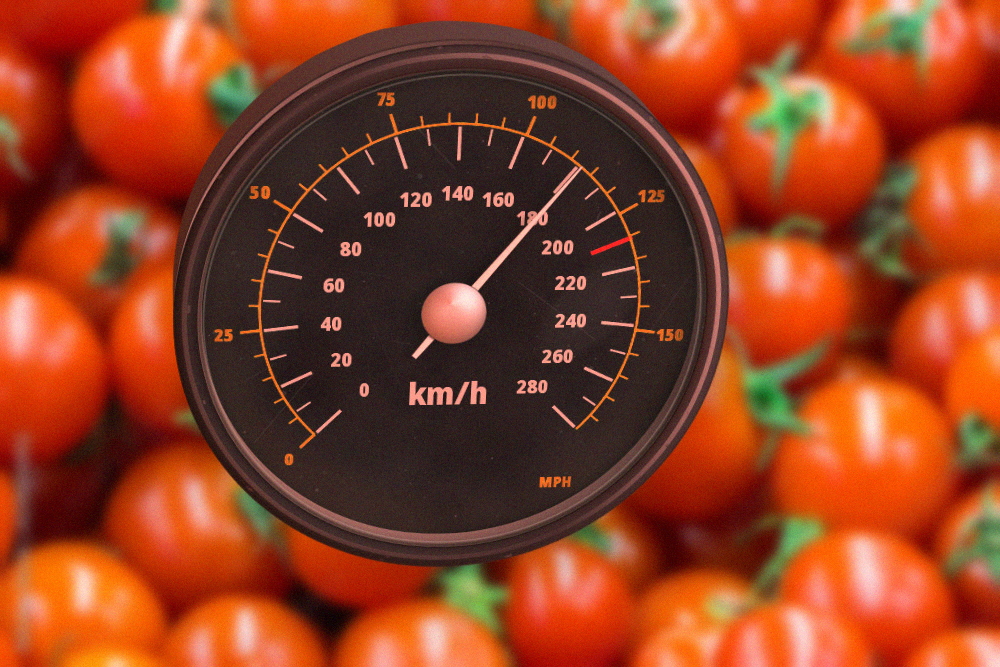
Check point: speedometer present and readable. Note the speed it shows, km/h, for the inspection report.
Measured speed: 180 km/h
